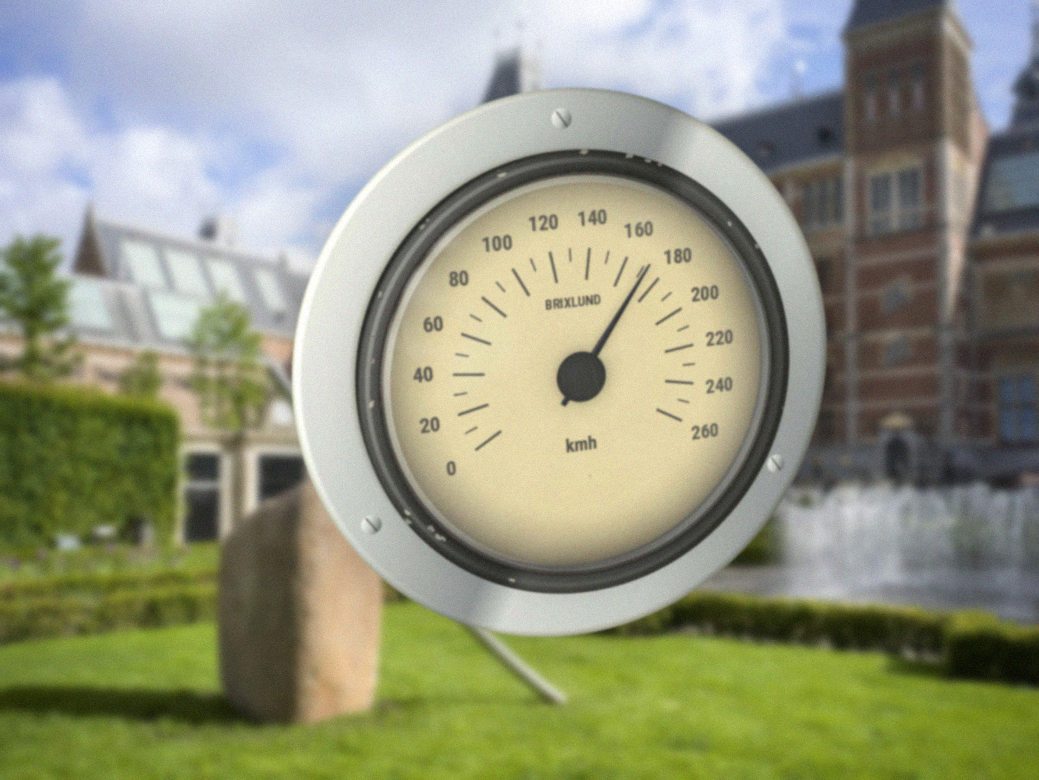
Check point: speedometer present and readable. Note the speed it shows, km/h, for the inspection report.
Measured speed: 170 km/h
